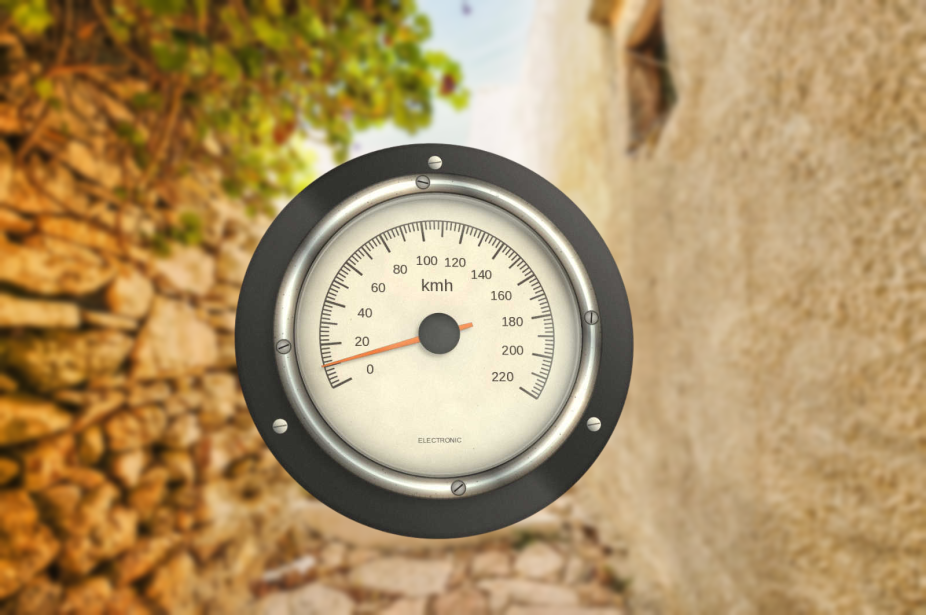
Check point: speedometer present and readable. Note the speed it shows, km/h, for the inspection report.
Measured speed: 10 km/h
